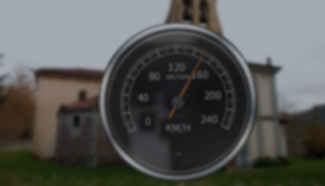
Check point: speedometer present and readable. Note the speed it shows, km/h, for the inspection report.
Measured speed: 150 km/h
